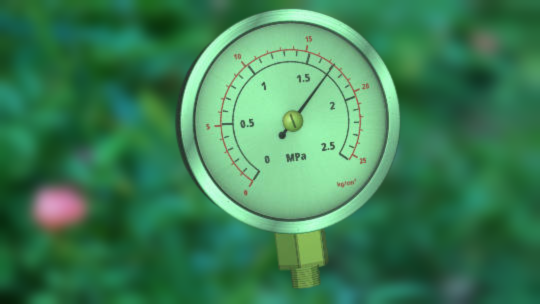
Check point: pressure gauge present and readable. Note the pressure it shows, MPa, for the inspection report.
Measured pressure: 1.7 MPa
